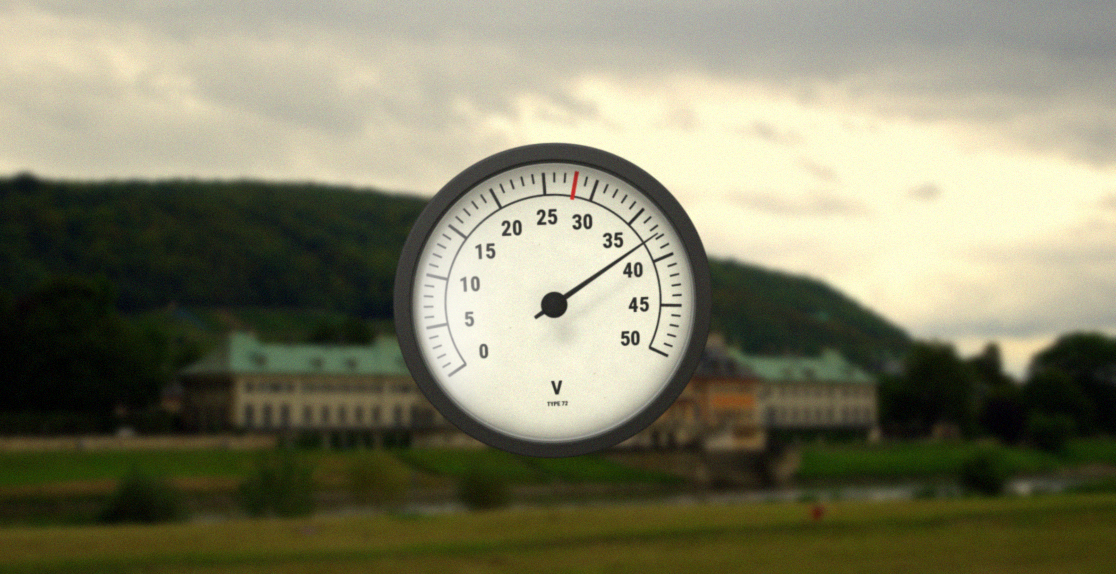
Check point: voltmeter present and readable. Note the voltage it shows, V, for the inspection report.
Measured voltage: 37.5 V
